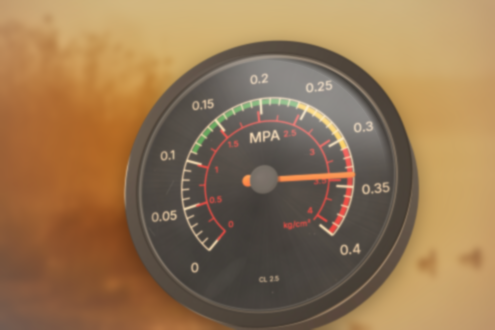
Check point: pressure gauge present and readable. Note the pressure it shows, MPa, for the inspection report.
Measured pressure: 0.34 MPa
